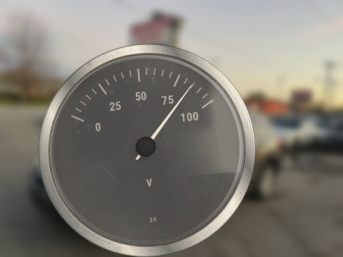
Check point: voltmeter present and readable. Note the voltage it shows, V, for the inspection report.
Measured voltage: 85 V
